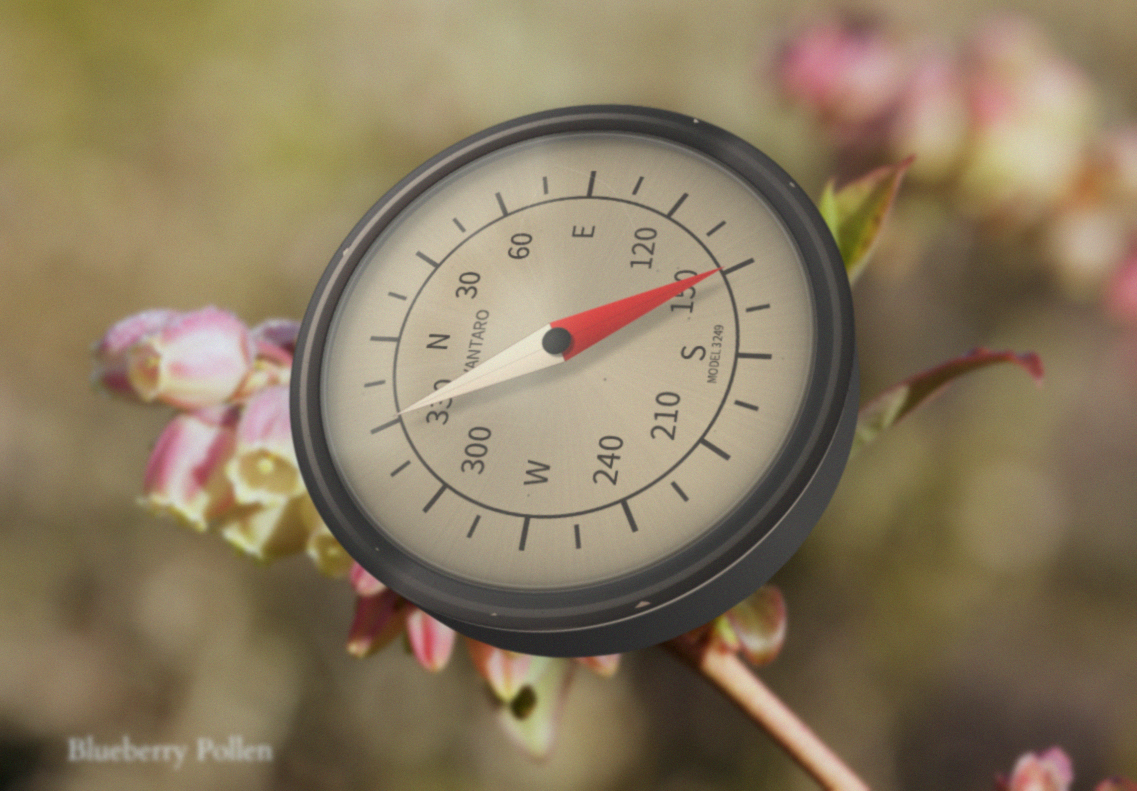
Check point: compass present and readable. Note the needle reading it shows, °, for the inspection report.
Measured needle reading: 150 °
